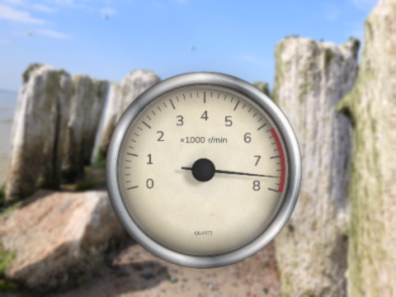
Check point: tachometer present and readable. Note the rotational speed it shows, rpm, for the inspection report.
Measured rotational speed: 7600 rpm
